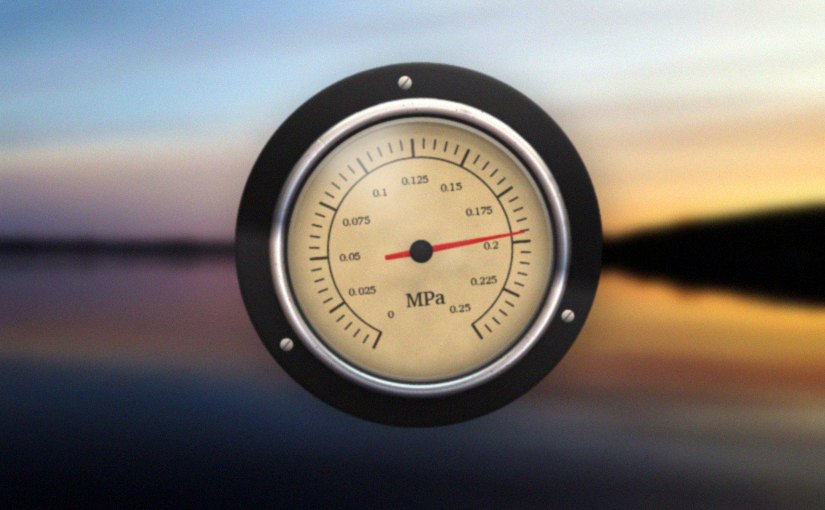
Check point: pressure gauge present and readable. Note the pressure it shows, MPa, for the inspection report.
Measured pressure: 0.195 MPa
